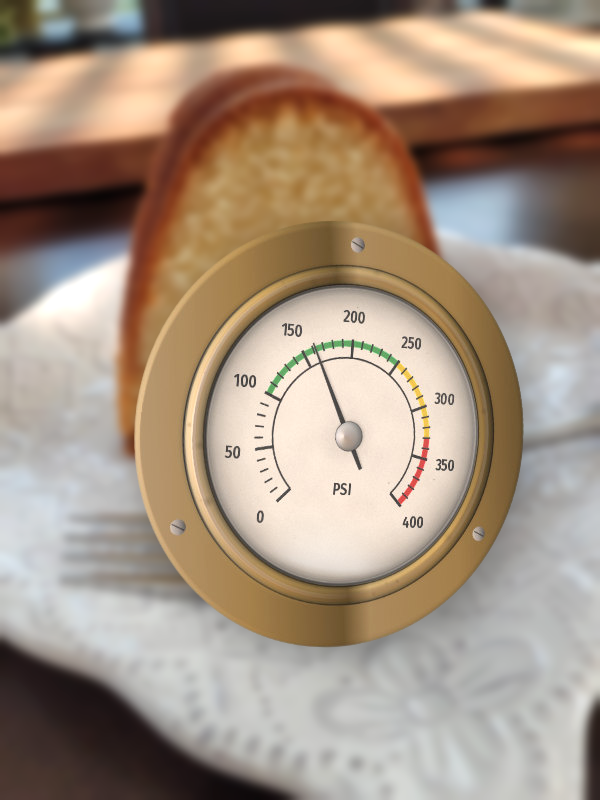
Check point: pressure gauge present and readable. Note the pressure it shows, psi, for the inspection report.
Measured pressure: 160 psi
